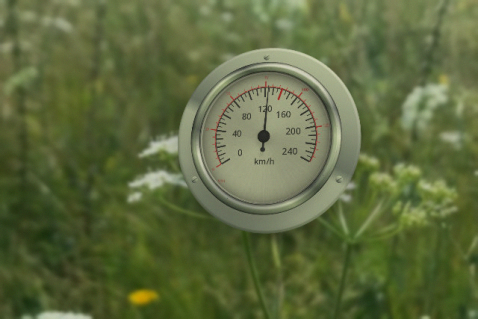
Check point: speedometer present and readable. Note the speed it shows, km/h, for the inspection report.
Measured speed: 125 km/h
